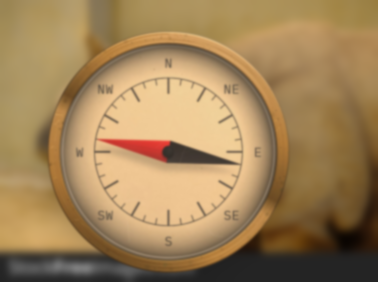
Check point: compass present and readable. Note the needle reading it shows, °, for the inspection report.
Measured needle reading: 280 °
